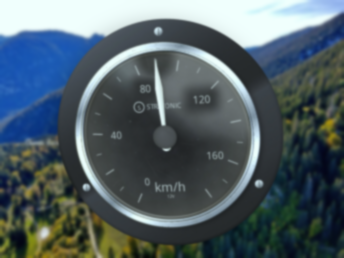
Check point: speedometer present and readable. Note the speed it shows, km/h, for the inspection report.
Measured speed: 90 km/h
